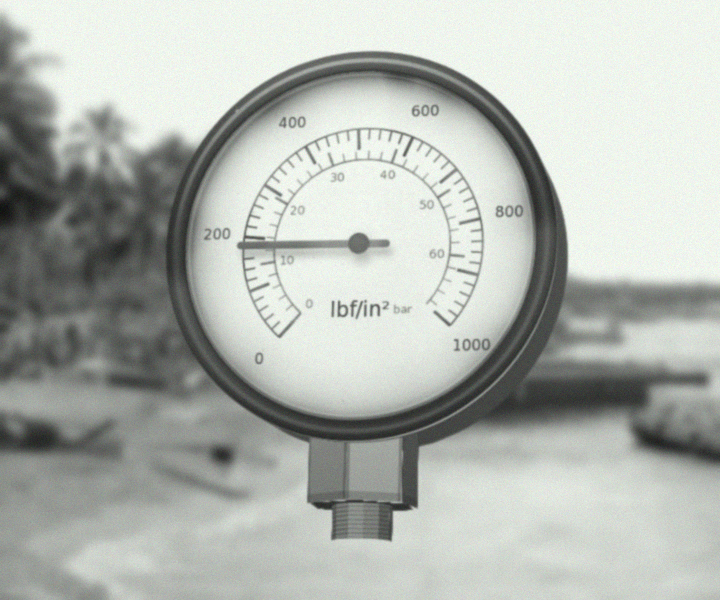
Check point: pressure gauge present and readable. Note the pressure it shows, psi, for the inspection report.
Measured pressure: 180 psi
